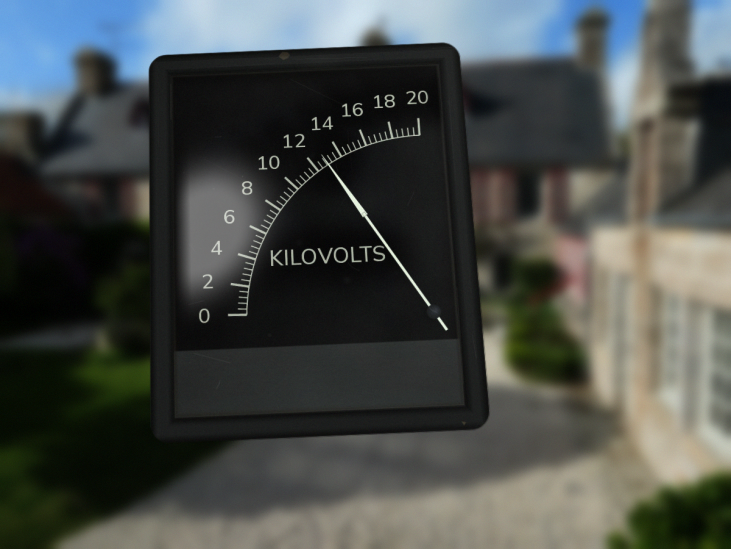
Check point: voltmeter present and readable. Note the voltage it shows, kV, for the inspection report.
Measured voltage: 12.8 kV
